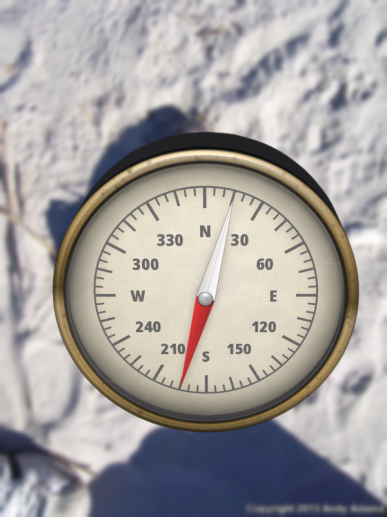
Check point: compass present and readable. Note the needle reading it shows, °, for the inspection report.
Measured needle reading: 195 °
